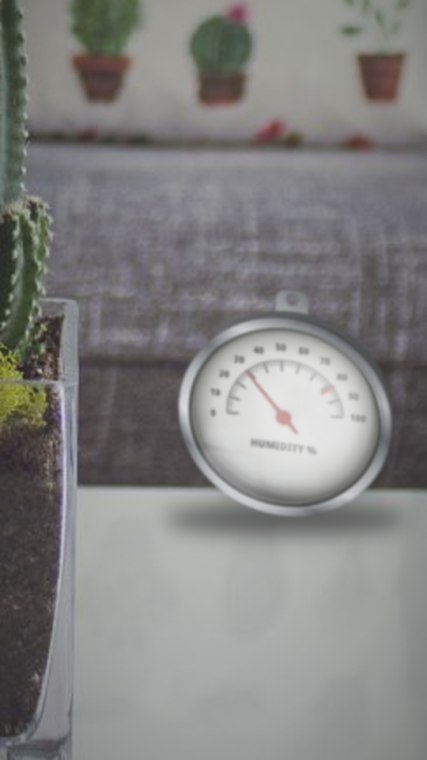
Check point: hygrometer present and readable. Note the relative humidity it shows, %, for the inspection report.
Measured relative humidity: 30 %
